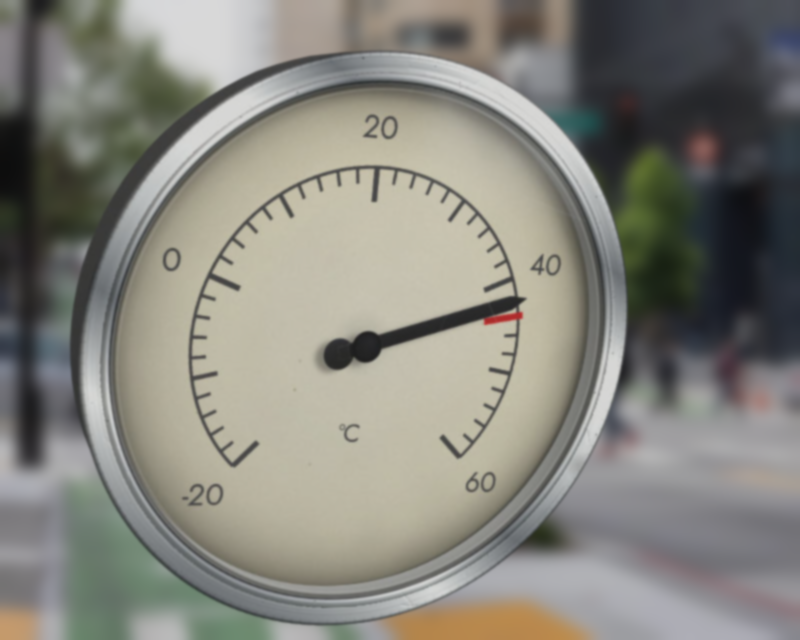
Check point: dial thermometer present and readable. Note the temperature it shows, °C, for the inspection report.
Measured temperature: 42 °C
